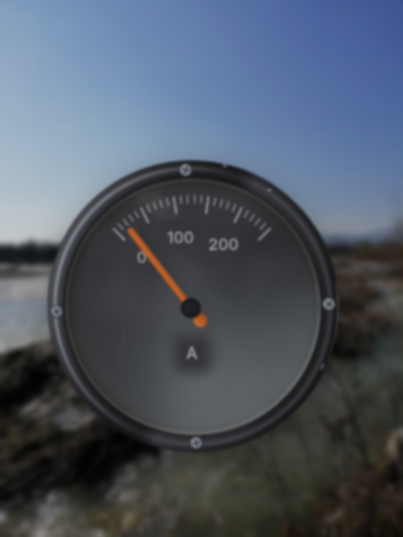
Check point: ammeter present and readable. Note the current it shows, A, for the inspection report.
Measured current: 20 A
